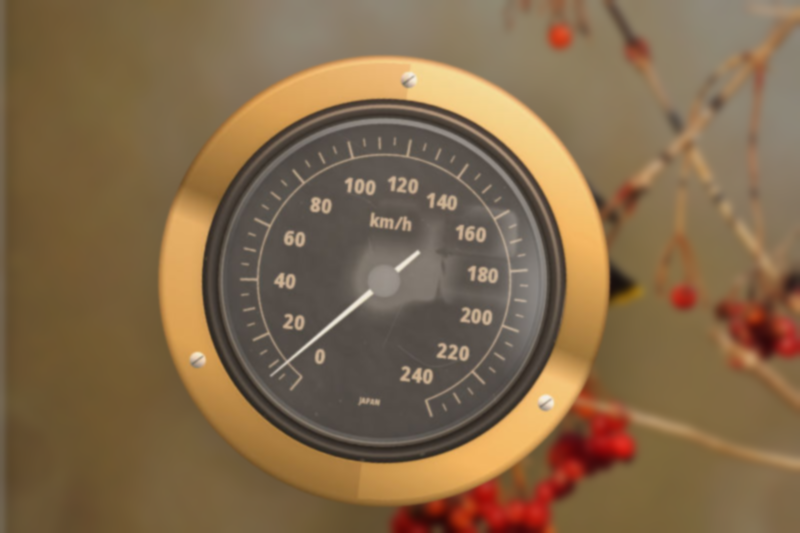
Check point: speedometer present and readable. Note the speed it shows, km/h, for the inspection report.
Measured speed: 7.5 km/h
